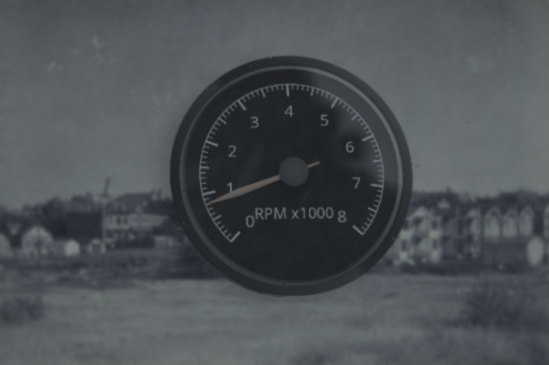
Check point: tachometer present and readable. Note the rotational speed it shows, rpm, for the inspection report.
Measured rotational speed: 800 rpm
